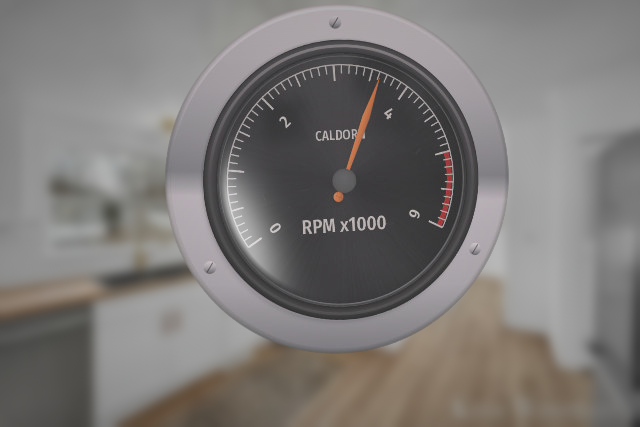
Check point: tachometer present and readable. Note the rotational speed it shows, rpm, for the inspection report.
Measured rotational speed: 3600 rpm
